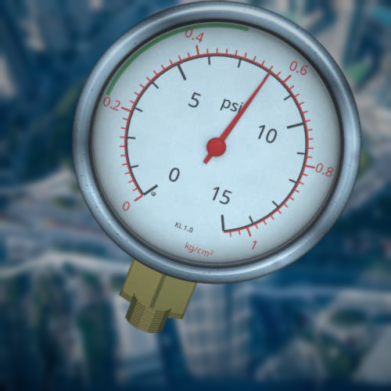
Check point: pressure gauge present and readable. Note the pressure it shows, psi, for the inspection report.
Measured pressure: 8 psi
